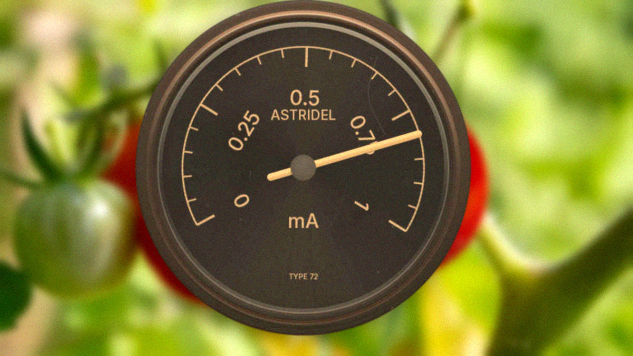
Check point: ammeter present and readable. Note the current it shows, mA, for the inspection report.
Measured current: 0.8 mA
